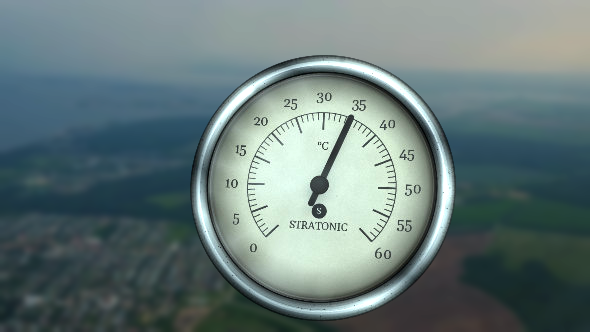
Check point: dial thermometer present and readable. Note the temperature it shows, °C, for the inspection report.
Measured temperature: 35 °C
